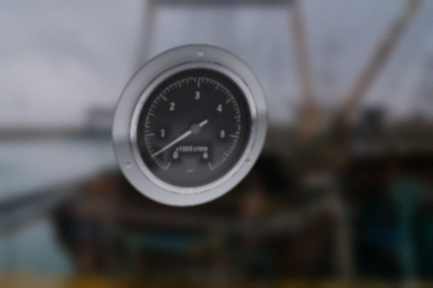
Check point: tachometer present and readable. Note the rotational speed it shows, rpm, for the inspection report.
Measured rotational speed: 500 rpm
